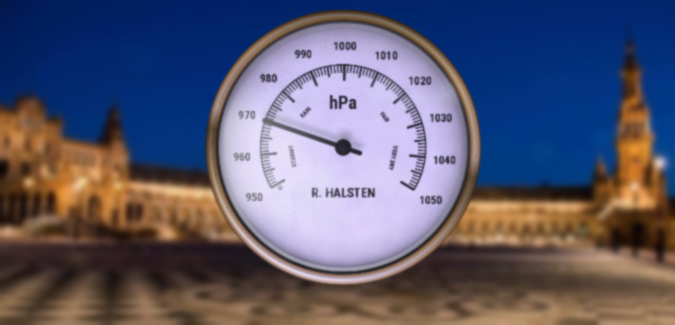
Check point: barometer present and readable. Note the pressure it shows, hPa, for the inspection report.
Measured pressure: 970 hPa
